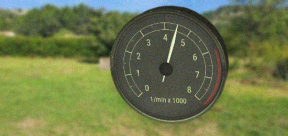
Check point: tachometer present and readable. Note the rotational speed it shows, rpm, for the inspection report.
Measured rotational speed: 4500 rpm
